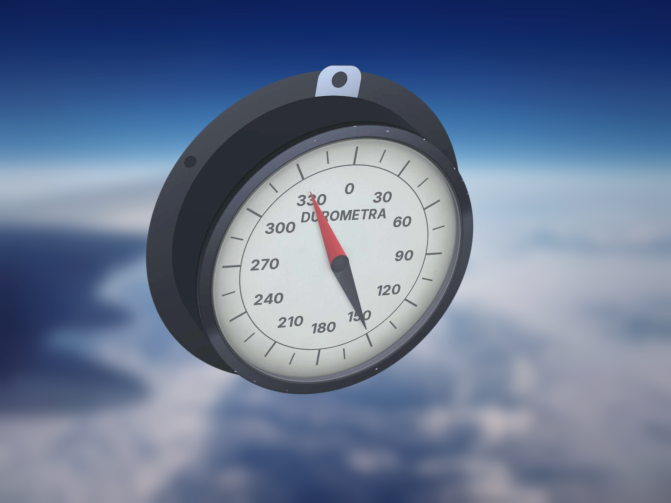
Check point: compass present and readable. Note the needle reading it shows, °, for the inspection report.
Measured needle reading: 330 °
